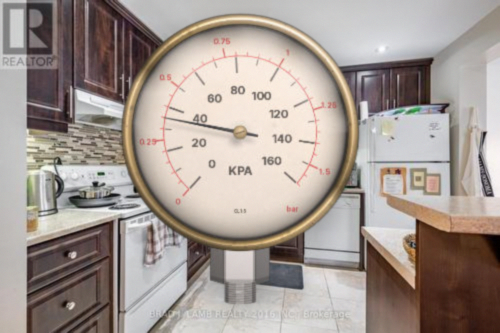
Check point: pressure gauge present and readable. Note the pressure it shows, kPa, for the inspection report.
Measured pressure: 35 kPa
